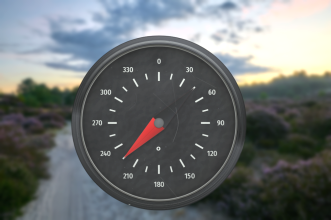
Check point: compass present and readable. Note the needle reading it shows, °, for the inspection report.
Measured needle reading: 225 °
